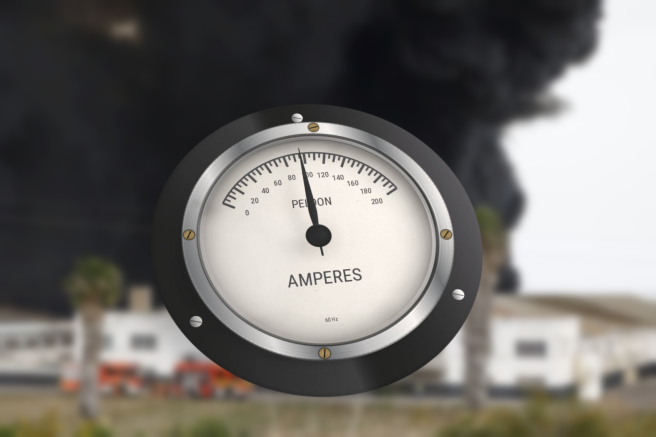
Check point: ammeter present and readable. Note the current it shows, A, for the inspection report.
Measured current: 95 A
